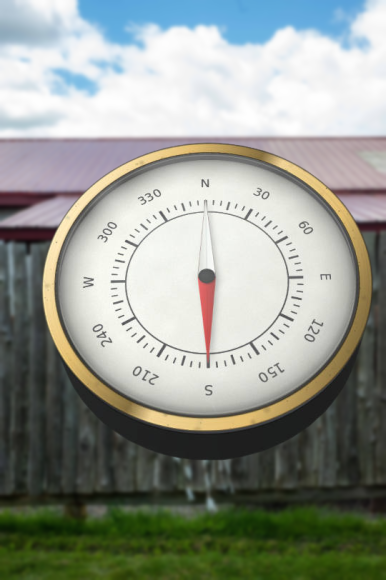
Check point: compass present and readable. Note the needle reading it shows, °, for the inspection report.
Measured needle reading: 180 °
